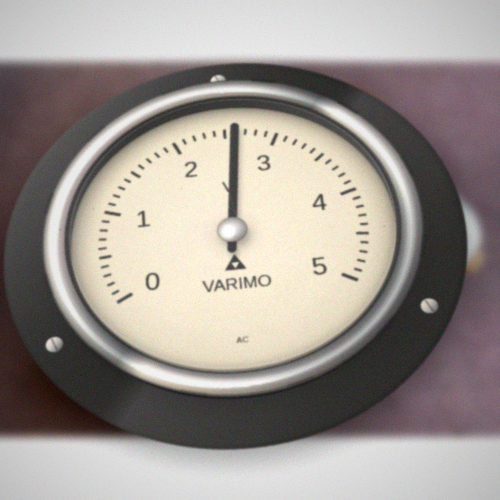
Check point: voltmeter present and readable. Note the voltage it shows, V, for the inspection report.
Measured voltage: 2.6 V
